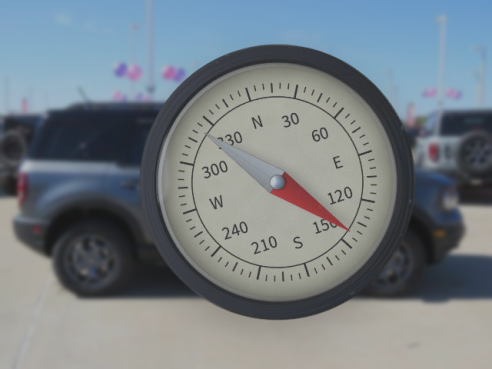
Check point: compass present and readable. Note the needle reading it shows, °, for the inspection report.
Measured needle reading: 142.5 °
